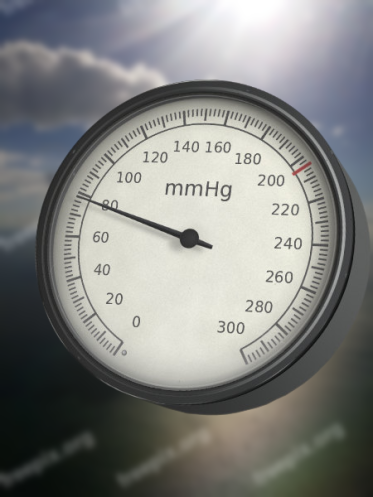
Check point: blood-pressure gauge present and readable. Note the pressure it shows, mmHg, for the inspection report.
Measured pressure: 78 mmHg
